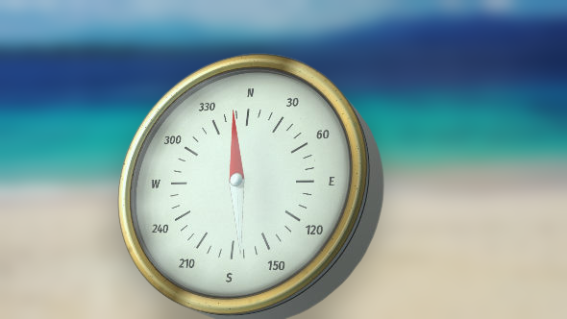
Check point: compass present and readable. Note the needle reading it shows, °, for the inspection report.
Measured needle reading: 350 °
